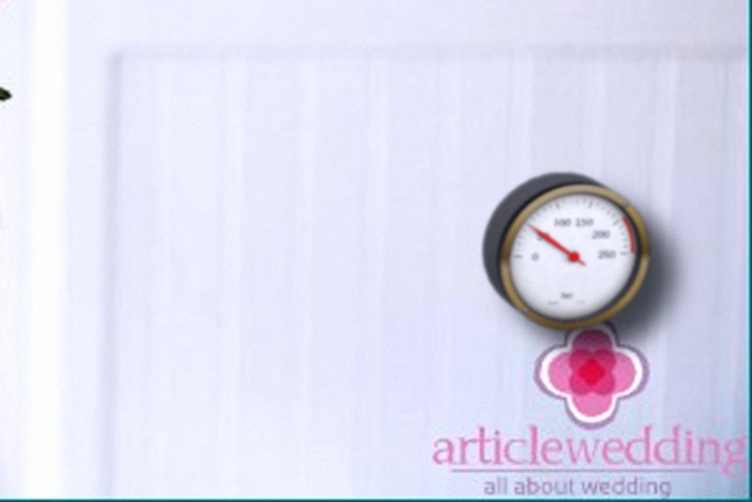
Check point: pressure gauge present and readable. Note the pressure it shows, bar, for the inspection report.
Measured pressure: 50 bar
